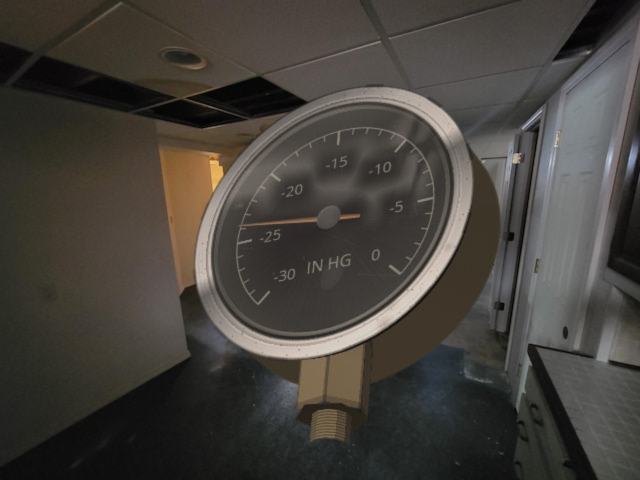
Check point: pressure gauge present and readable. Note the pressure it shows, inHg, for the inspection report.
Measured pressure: -24 inHg
